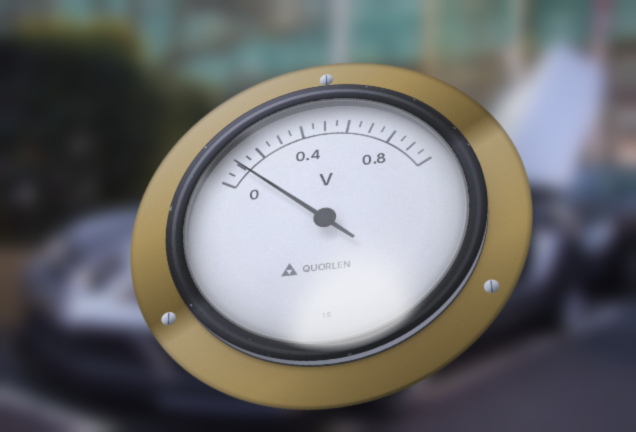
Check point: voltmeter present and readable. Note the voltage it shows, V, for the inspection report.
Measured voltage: 0.1 V
